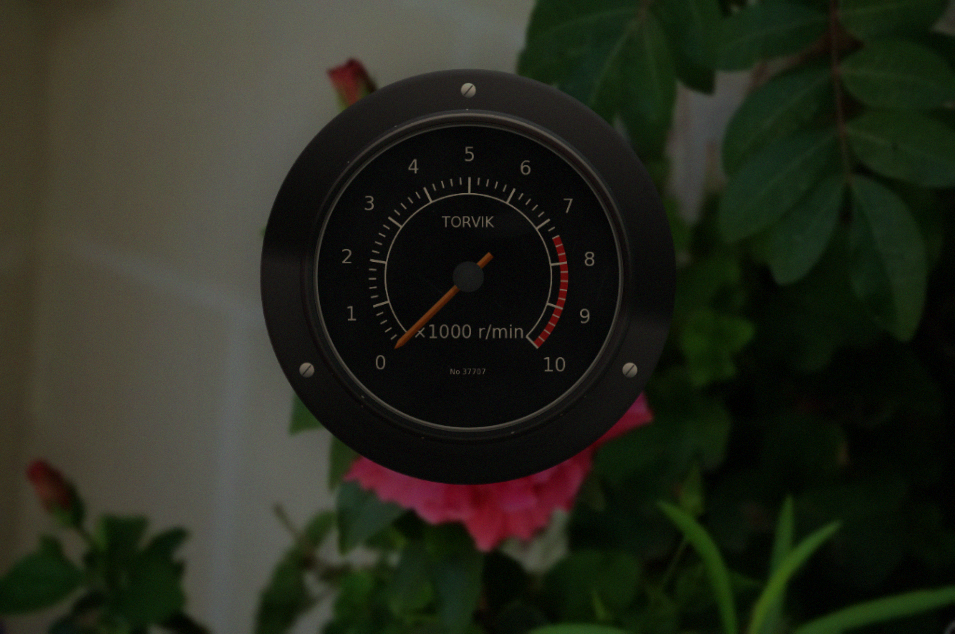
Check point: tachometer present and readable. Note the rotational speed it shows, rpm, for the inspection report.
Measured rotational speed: 0 rpm
